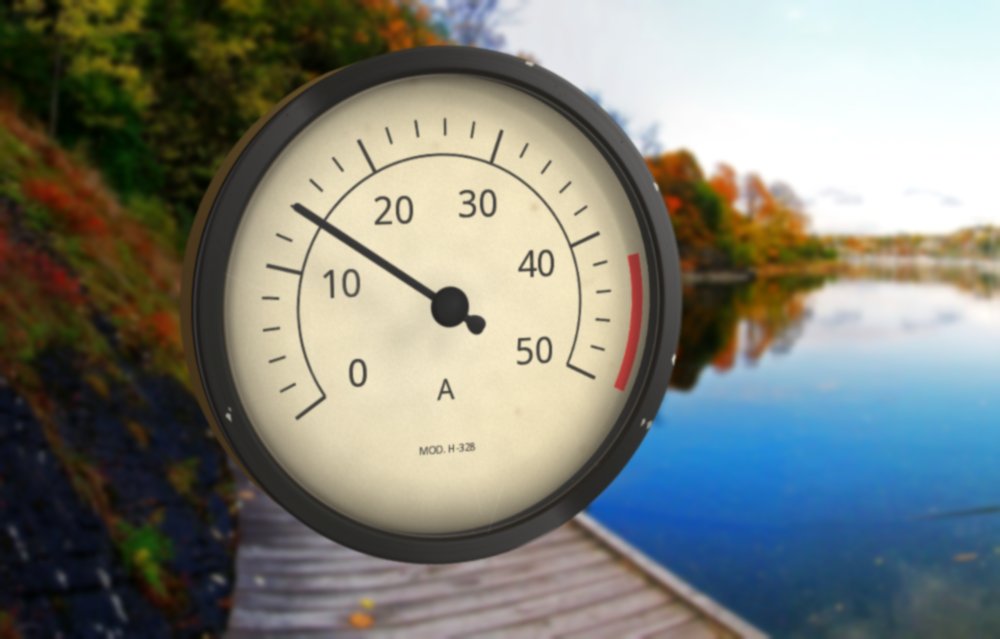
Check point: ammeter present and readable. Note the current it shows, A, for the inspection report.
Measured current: 14 A
